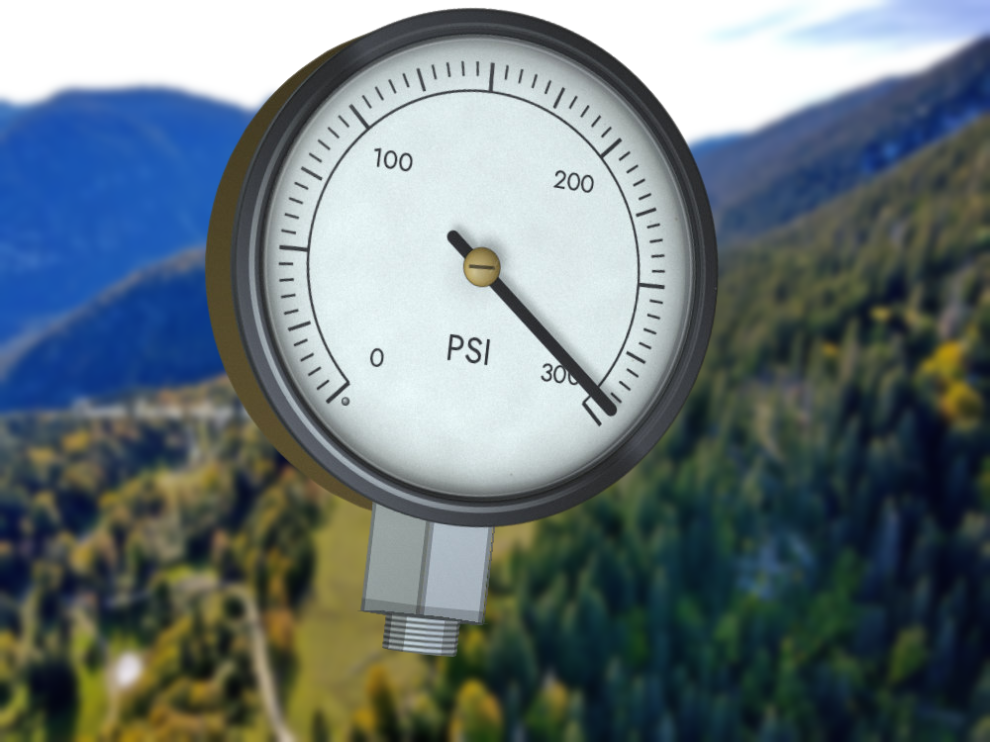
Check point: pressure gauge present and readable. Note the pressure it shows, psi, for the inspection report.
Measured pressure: 295 psi
